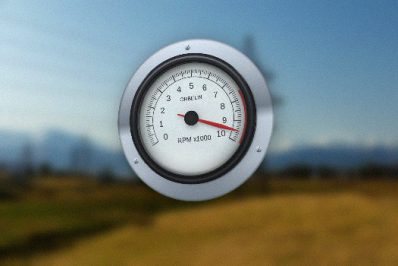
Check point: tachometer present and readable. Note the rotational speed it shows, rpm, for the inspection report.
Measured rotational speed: 9500 rpm
